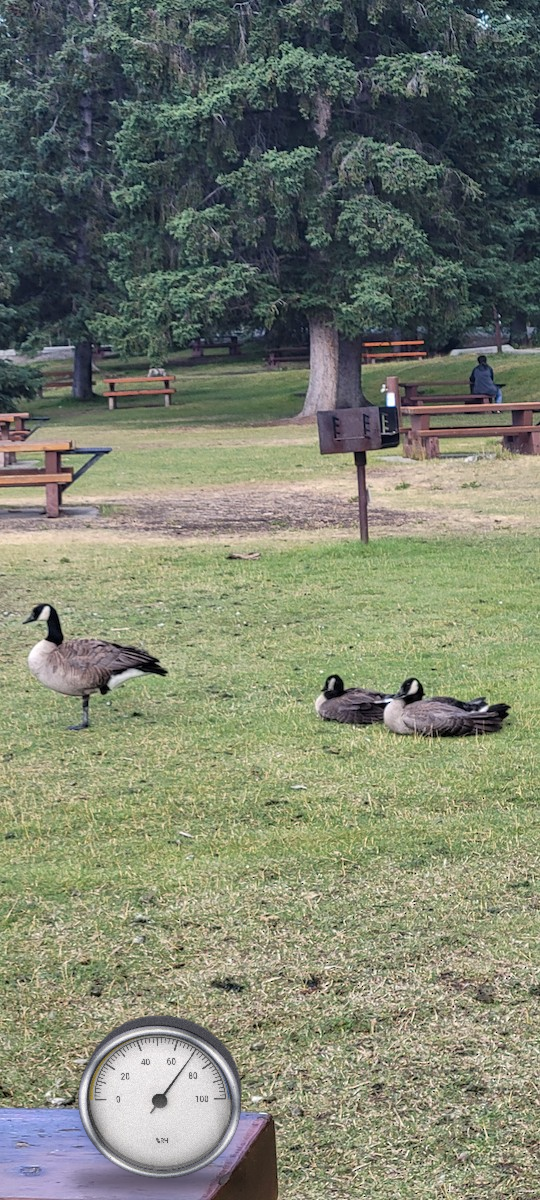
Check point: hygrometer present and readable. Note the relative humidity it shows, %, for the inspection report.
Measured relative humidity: 70 %
